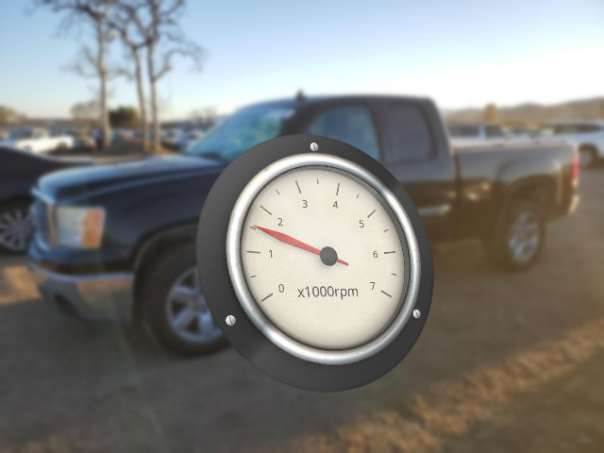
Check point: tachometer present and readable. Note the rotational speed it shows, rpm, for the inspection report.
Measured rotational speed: 1500 rpm
